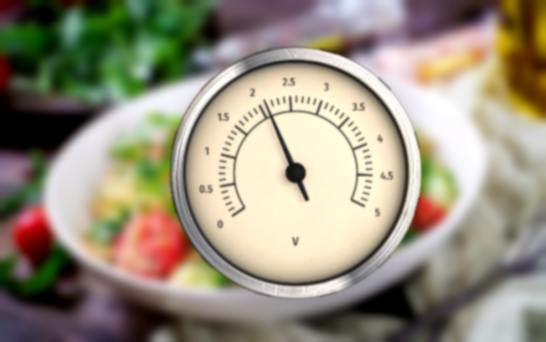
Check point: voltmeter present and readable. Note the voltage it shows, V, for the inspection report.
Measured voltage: 2.1 V
